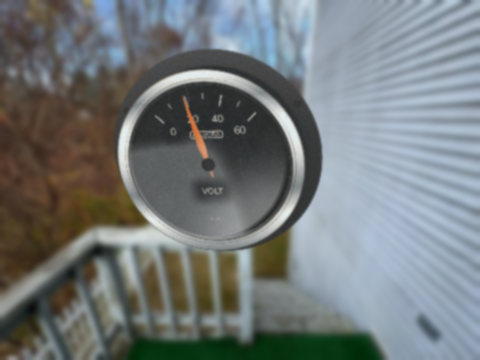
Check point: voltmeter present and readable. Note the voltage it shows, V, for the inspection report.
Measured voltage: 20 V
